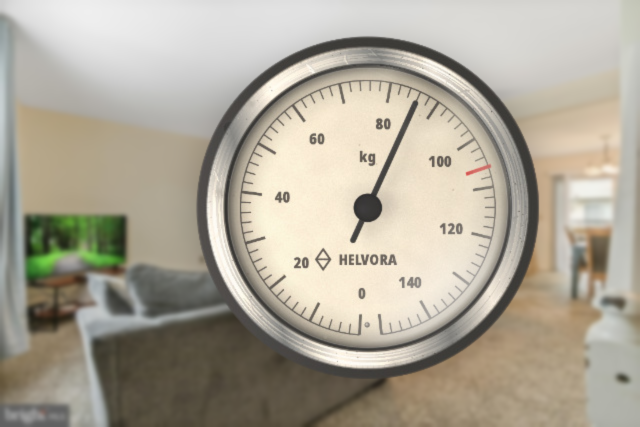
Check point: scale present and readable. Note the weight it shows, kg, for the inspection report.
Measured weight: 86 kg
